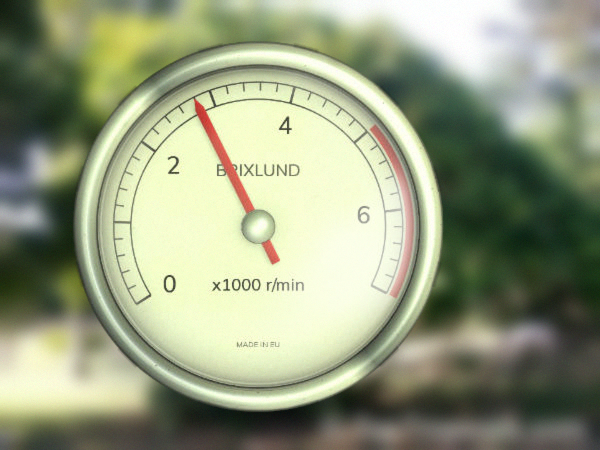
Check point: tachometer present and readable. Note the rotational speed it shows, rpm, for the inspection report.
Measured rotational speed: 2800 rpm
